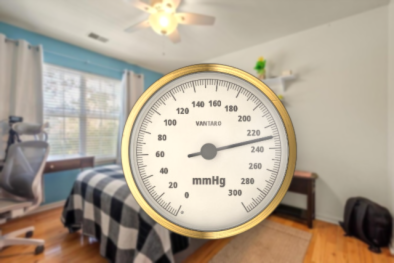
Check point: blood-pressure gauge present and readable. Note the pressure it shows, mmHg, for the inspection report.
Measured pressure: 230 mmHg
